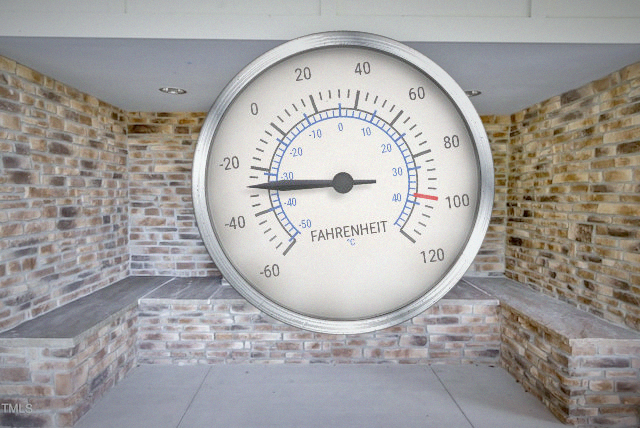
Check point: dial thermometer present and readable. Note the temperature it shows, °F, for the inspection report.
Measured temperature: -28 °F
